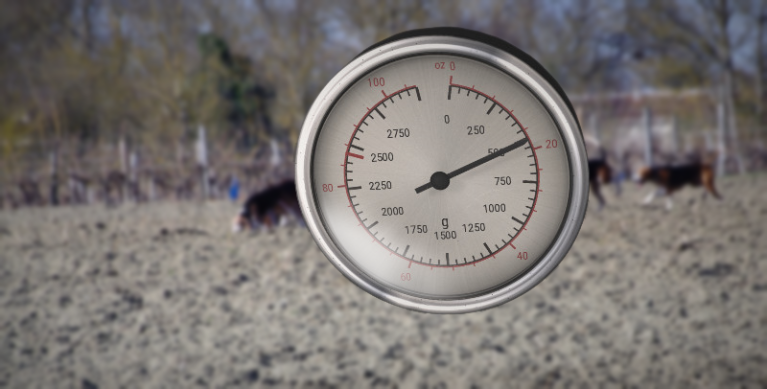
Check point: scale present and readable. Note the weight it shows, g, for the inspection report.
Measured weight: 500 g
